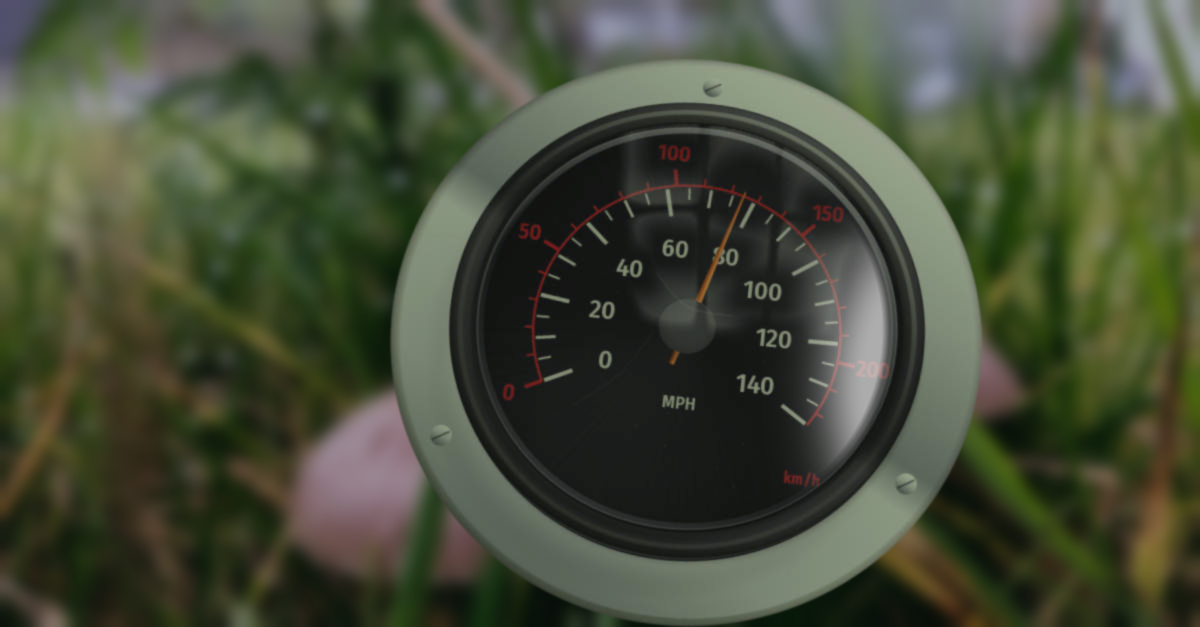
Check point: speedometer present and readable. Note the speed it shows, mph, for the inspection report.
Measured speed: 77.5 mph
